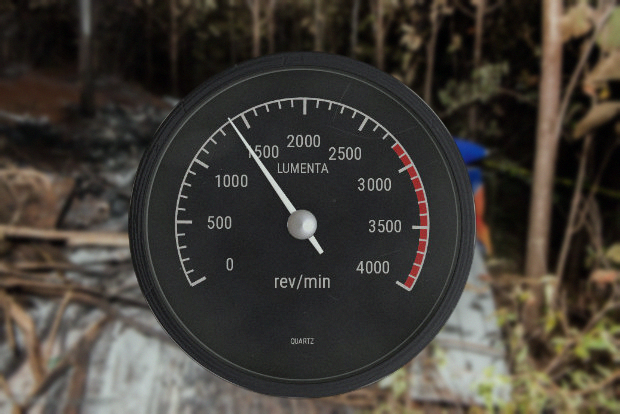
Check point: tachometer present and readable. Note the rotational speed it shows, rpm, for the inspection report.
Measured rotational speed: 1400 rpm
